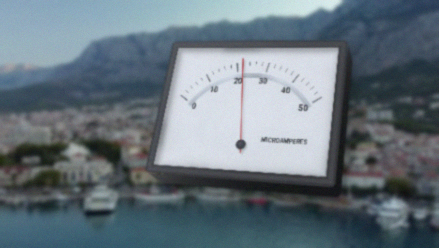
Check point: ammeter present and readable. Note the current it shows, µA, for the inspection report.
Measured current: 22 µA
